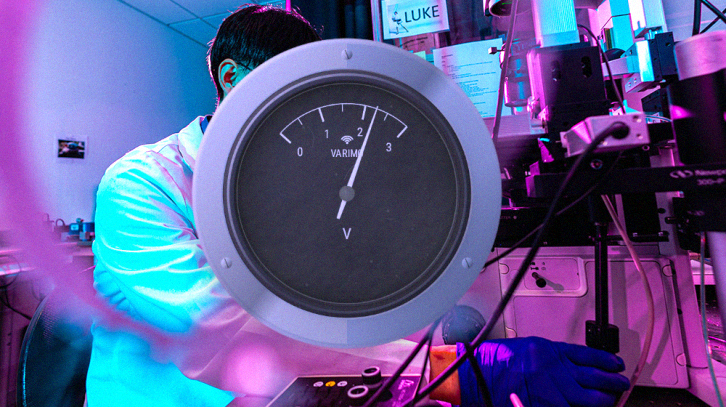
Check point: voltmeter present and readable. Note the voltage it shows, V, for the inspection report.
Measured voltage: 2.25 V
